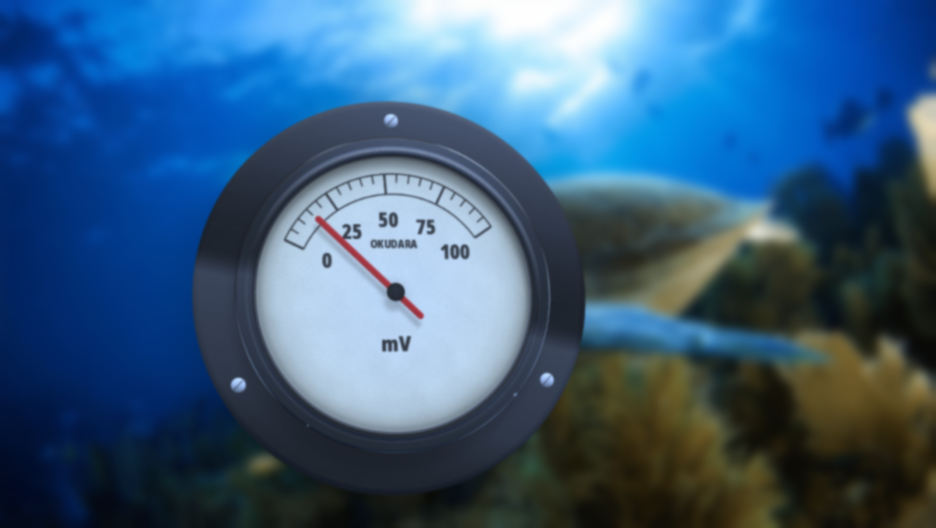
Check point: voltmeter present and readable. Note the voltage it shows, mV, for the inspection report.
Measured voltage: 15 mV
